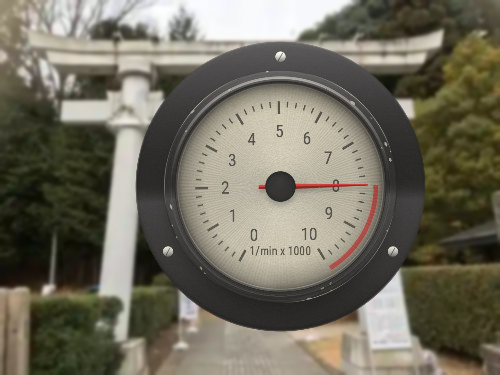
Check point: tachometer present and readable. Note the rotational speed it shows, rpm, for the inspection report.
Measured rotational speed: 8000 rpm
